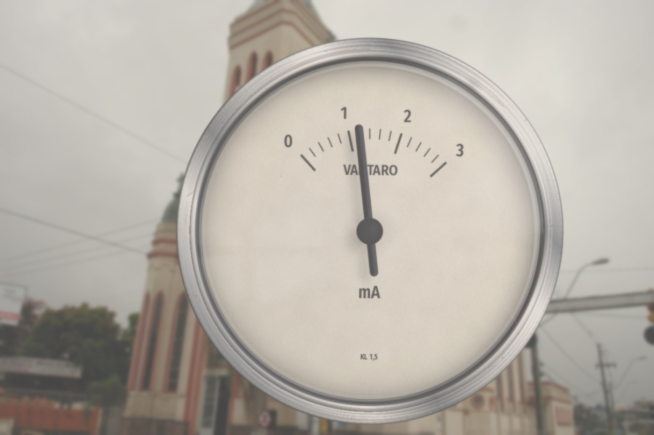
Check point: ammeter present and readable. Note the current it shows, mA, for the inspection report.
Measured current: 1.2 mA
